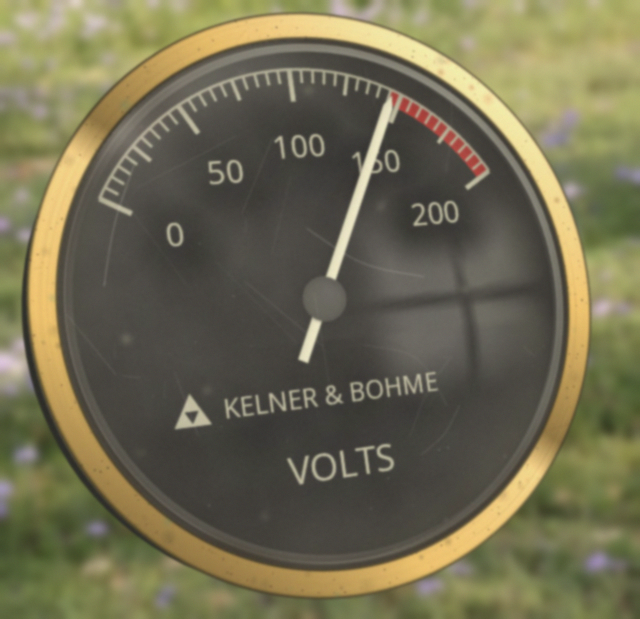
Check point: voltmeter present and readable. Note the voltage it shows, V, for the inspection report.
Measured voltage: 145 V
